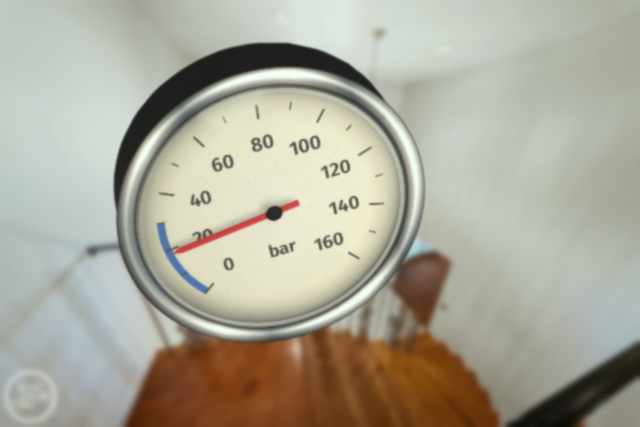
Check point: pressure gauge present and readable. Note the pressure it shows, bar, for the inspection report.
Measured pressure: 20 bar
